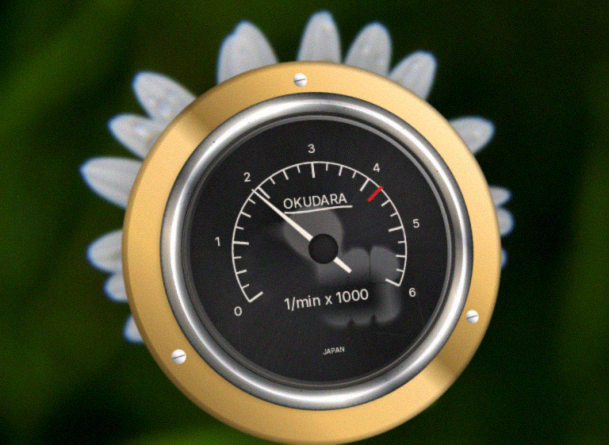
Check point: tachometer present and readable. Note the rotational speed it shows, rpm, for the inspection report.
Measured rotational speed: 1875 rpm
